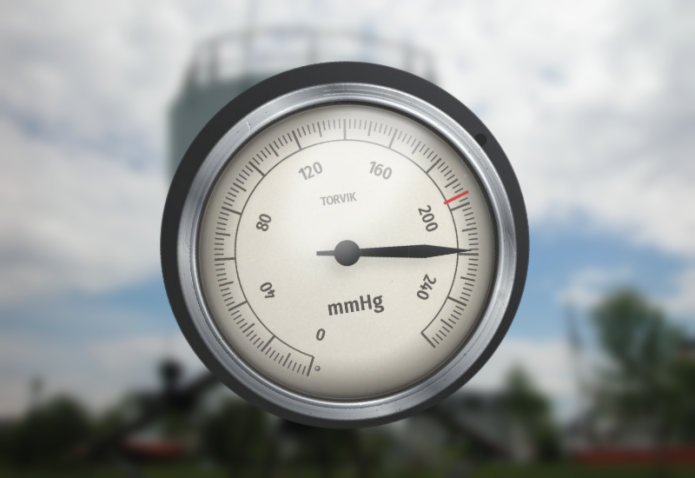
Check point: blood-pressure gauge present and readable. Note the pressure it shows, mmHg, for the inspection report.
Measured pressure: 218 mmHg
